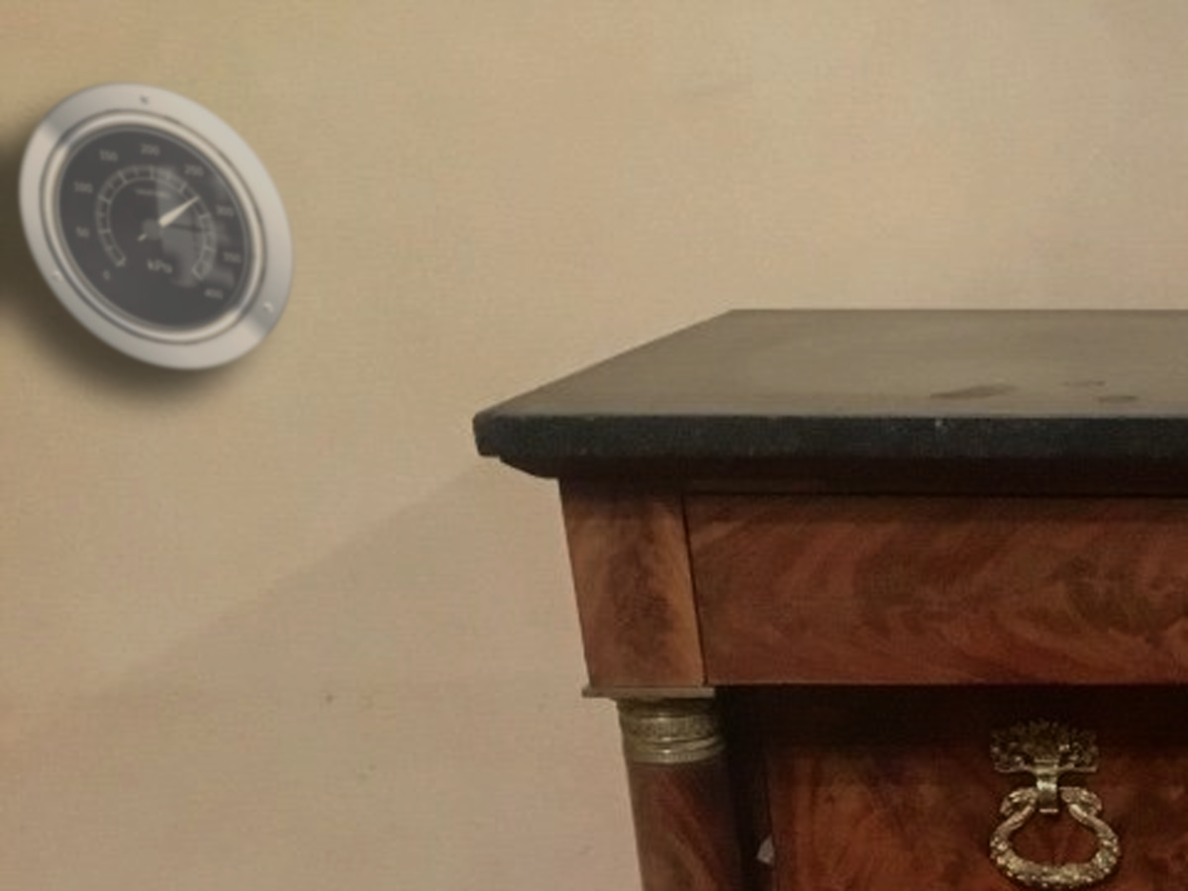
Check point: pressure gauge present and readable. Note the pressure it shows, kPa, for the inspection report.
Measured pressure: 275 kPa
